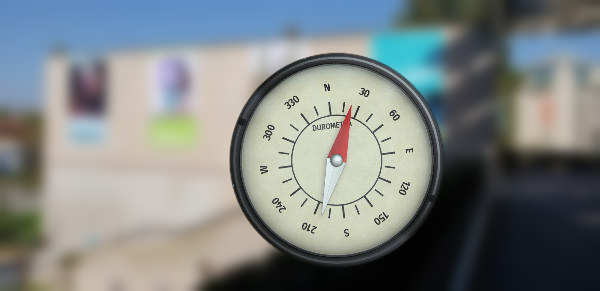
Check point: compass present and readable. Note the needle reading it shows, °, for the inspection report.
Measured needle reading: 22.5 °
